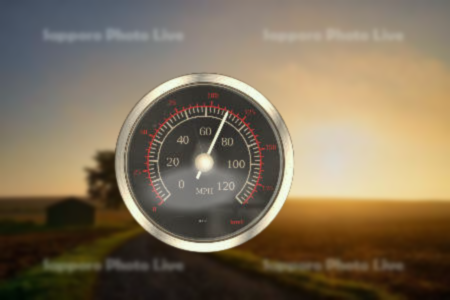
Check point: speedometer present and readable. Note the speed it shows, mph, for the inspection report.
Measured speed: 70 mph
